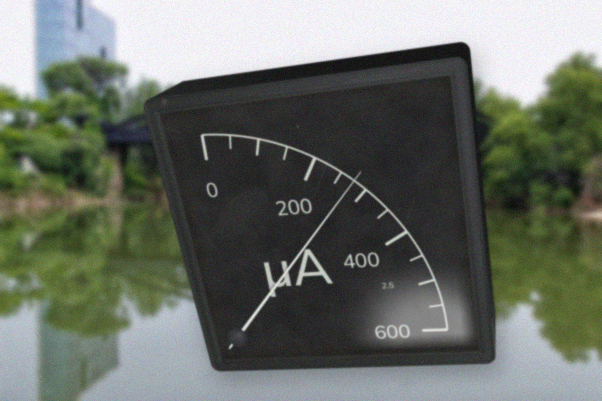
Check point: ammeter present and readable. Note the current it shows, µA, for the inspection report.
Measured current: 275 µA
